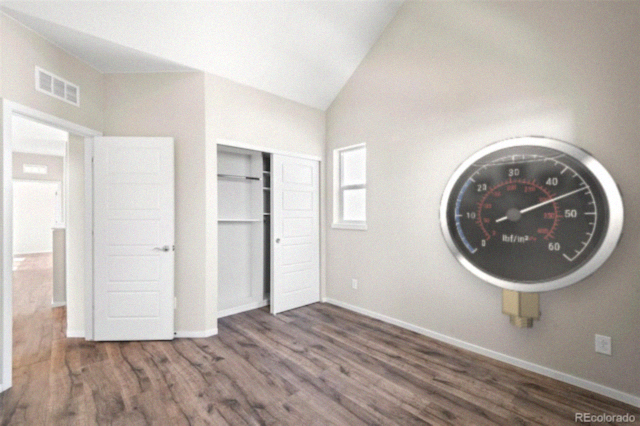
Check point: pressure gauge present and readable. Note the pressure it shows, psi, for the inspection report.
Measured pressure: 45 psi
